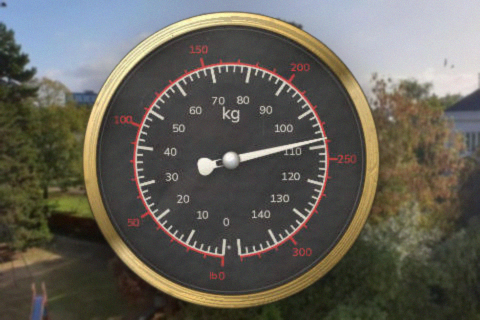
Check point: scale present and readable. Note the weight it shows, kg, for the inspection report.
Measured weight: 108 kg
